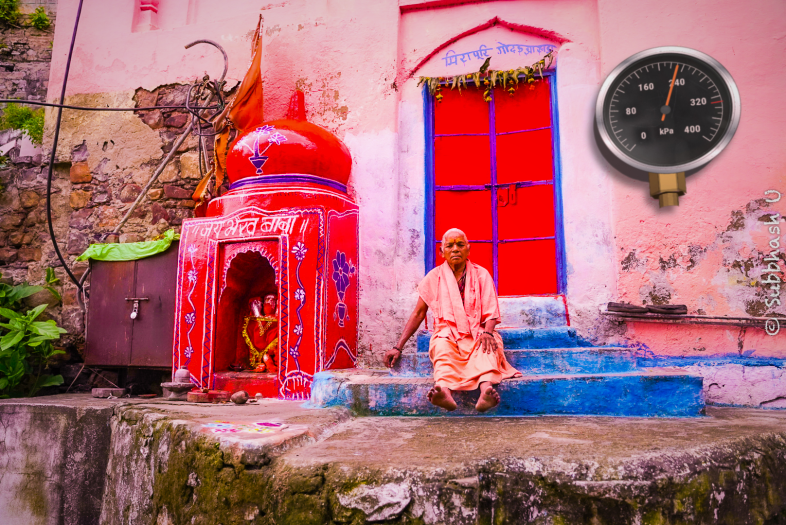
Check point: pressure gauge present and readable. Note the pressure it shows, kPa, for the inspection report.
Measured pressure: 230 kPa
